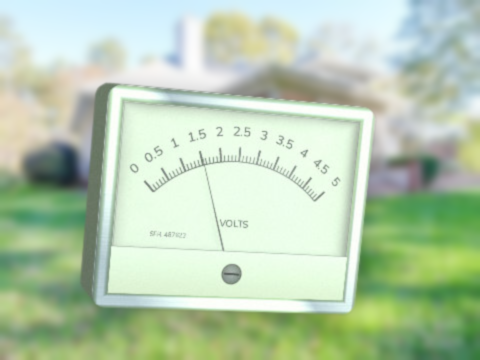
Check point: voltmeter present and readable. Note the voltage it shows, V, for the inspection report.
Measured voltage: 1.5 V
